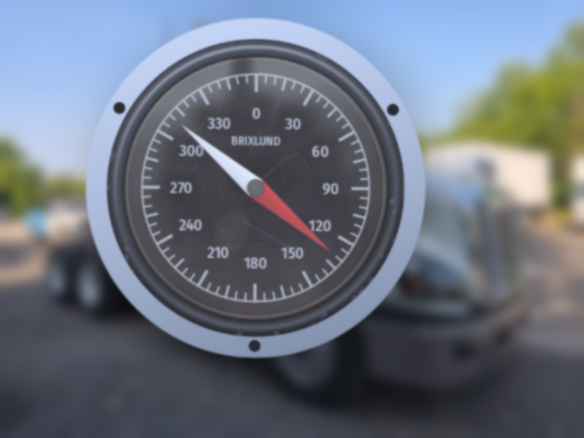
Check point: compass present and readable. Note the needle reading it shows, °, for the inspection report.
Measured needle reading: 130 °
